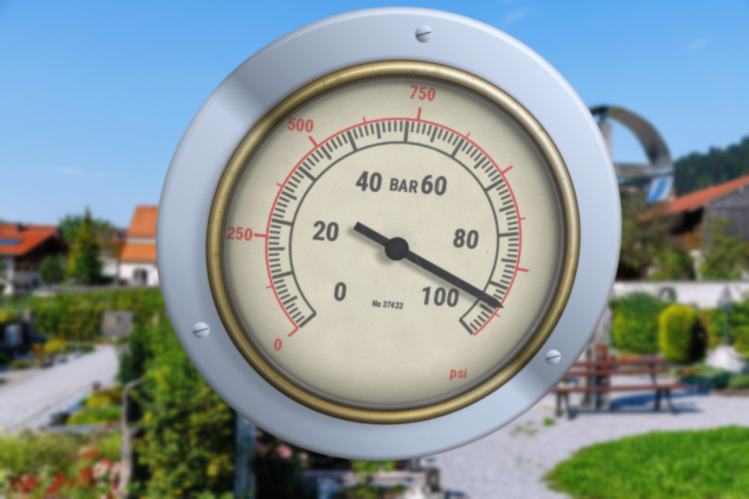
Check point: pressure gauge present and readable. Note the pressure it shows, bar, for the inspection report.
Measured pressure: 93 bar
